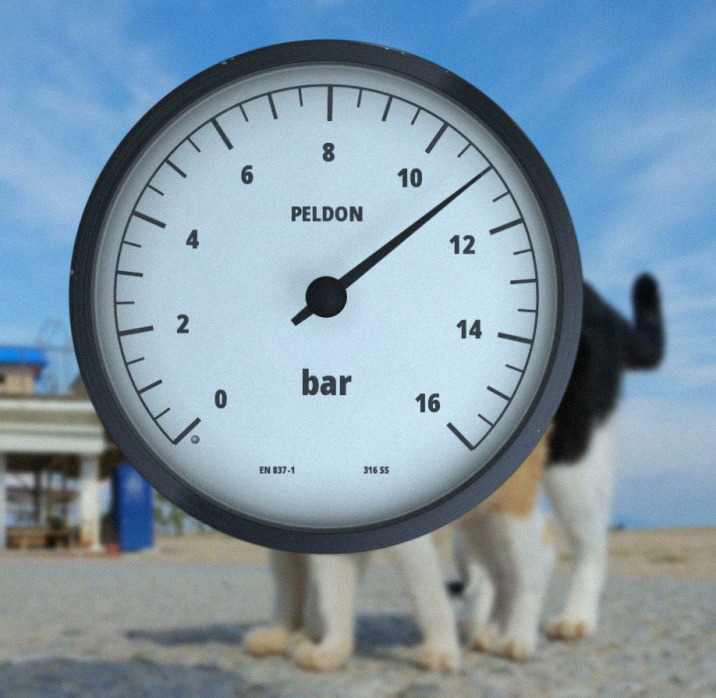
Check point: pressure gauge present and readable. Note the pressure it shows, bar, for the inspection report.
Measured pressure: 11 bar
